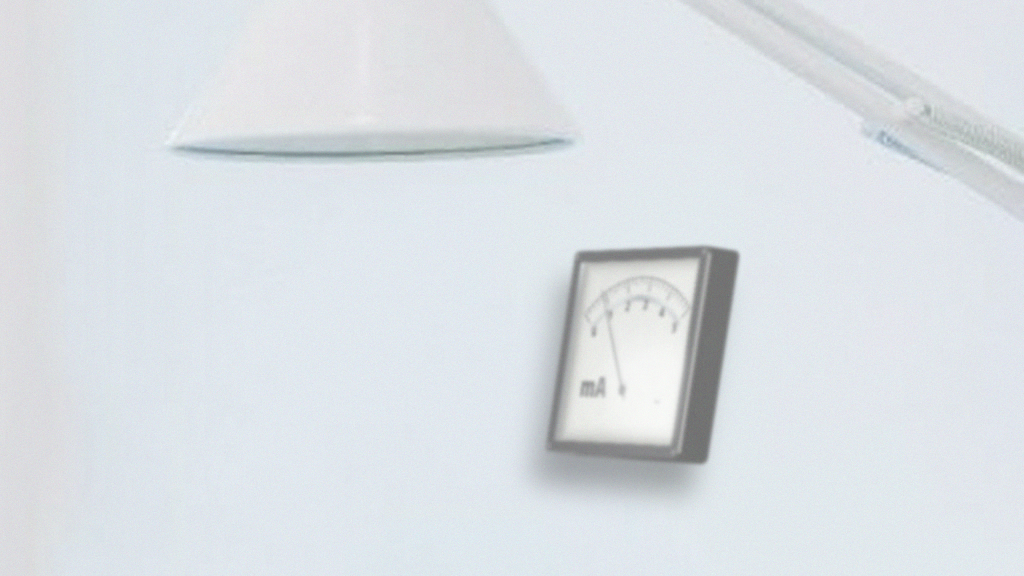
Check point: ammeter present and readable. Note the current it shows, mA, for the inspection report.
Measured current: 1 mA
